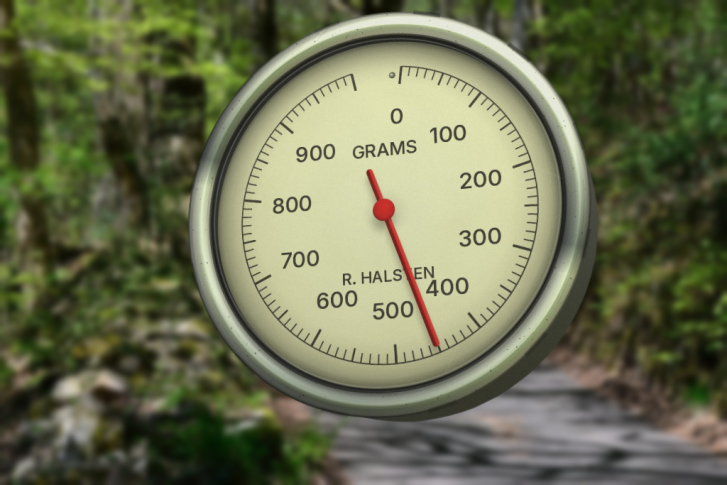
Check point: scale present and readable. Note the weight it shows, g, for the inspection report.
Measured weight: 450 g
